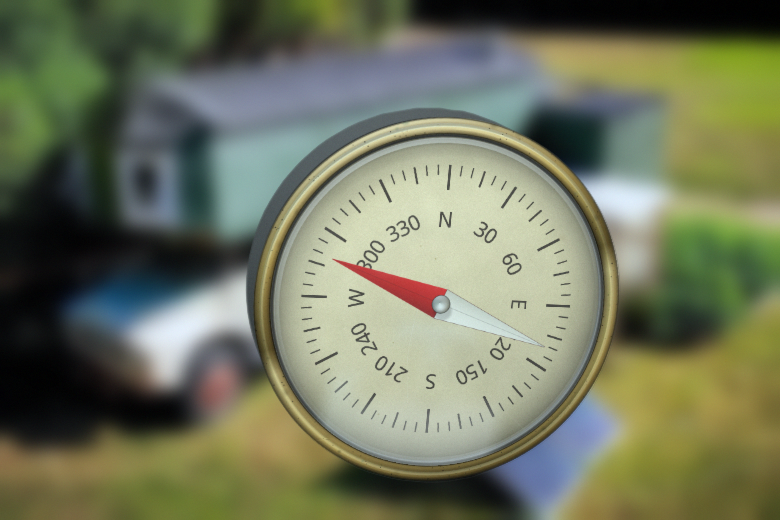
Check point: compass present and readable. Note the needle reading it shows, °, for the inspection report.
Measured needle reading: 290 °
